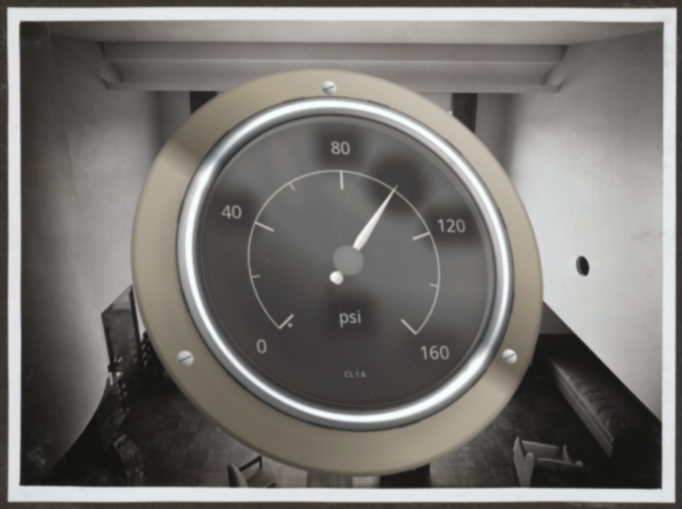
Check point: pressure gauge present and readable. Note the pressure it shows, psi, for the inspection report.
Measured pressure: 100 psi
